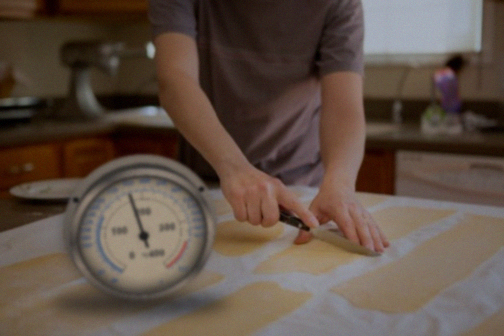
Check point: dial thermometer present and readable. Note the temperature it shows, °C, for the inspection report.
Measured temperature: 180 °C
